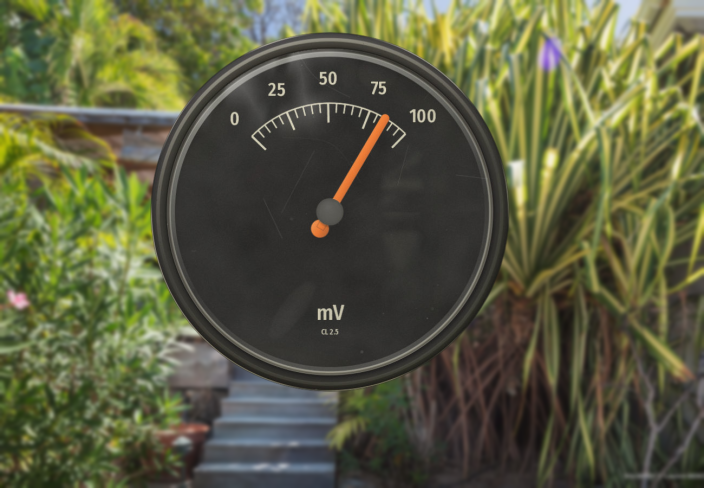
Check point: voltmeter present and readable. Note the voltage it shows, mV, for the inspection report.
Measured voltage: 85 mV
